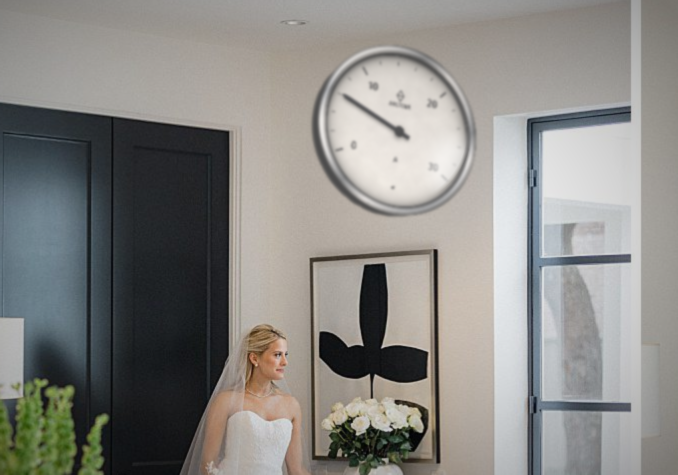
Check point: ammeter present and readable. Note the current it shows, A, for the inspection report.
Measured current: 6 A
